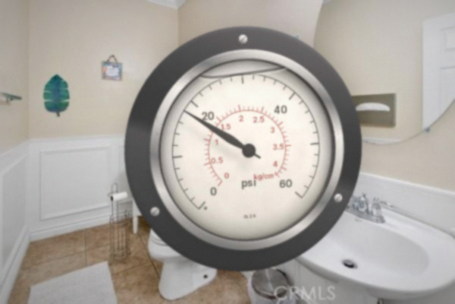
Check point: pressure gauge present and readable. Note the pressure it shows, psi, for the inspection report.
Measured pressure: 18 psi
